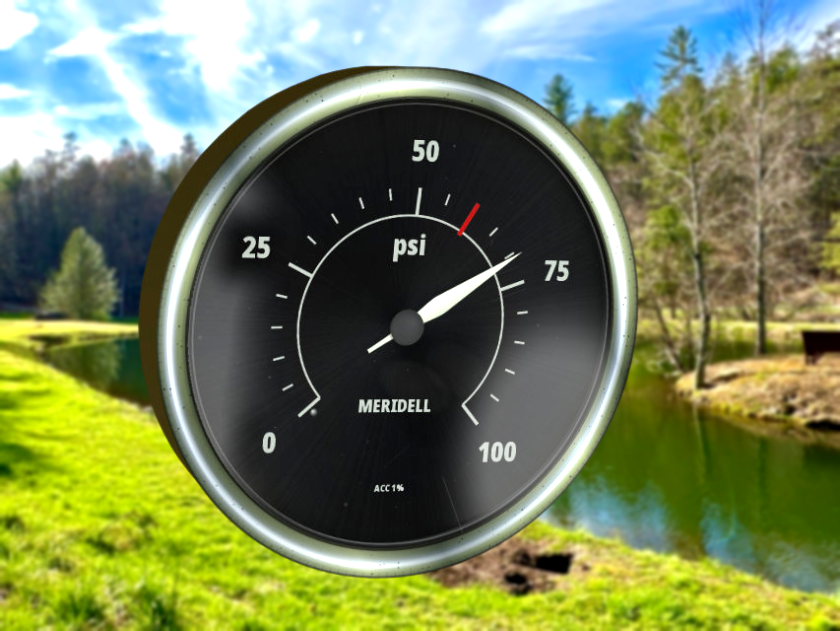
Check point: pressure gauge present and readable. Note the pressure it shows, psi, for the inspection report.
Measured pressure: 70 psi
